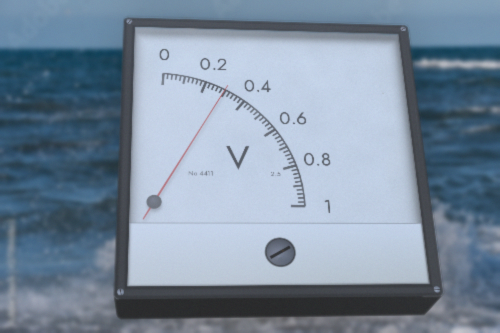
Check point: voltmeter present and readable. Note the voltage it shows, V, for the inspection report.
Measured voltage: 0.3 V
